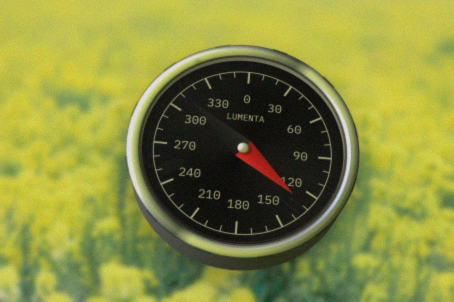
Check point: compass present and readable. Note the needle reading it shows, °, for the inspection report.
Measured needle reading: 130 °
